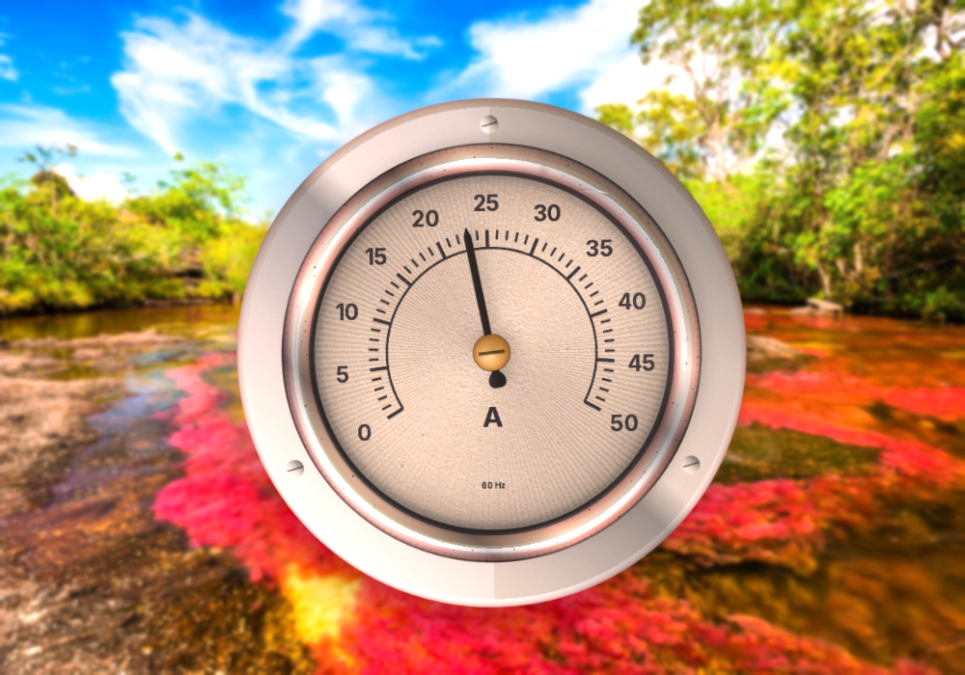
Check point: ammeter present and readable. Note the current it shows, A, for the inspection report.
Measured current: 23 A
